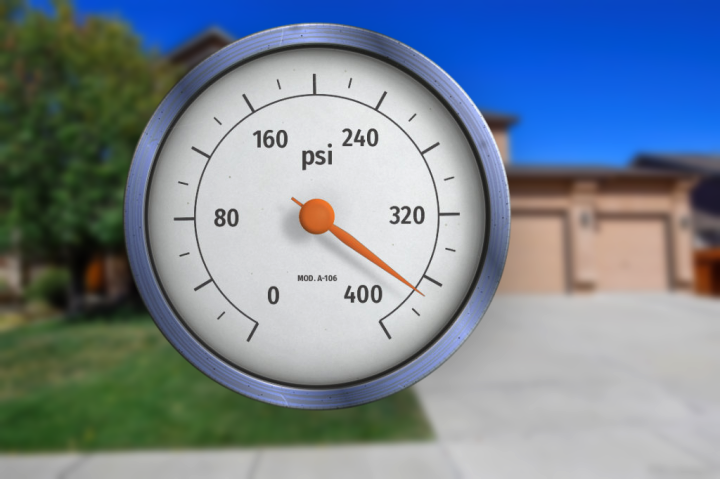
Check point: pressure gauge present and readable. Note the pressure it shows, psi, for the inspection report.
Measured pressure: 370 psi
